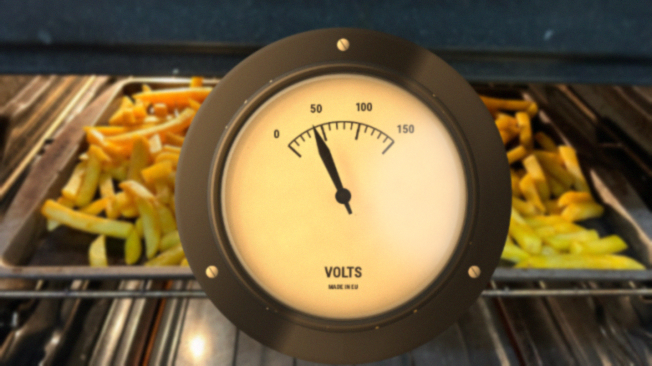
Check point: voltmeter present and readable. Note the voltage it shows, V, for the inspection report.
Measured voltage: 40 V
